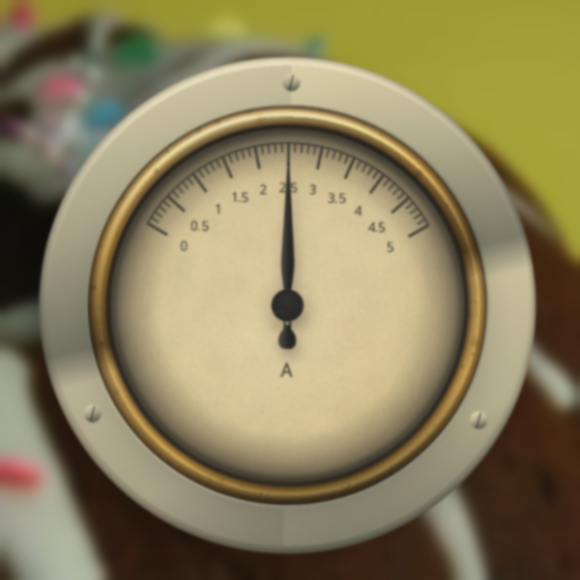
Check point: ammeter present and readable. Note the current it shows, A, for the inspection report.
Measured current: 2.5 A
